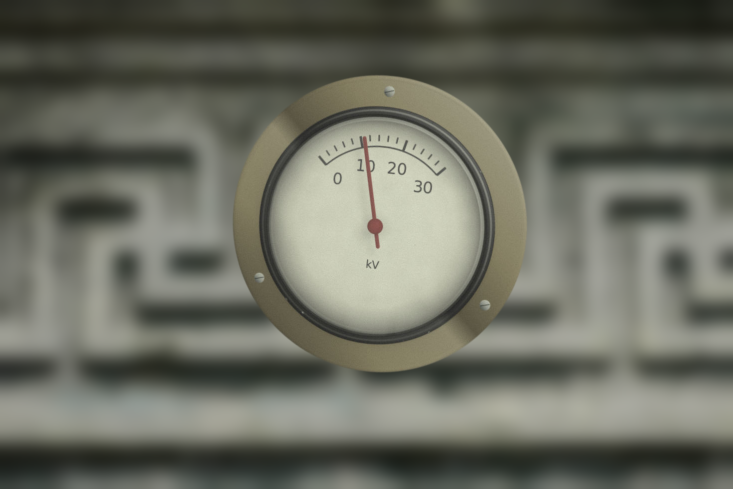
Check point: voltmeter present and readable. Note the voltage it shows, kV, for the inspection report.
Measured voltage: 11 kV
